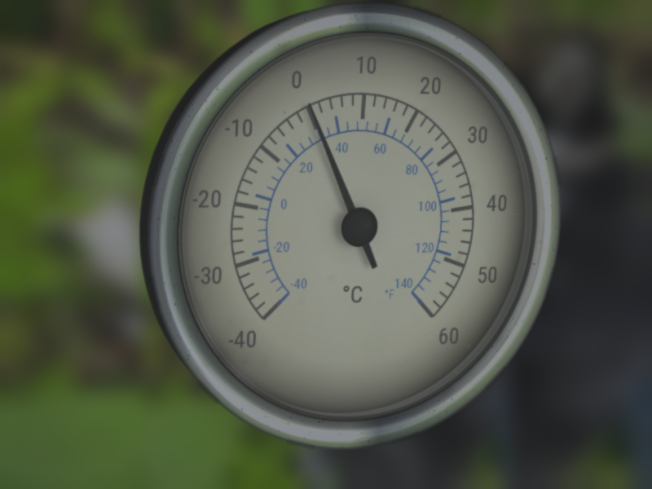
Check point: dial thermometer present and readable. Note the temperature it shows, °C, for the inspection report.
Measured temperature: 0 °C
